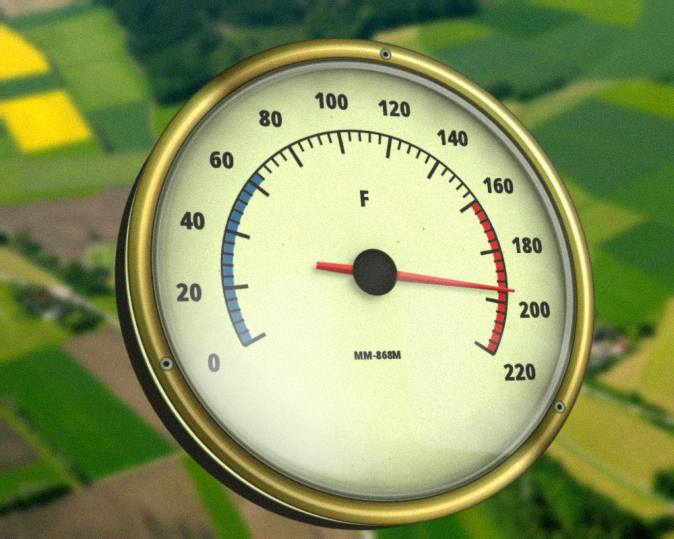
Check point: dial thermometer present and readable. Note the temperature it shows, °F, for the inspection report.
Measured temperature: 196 °F
